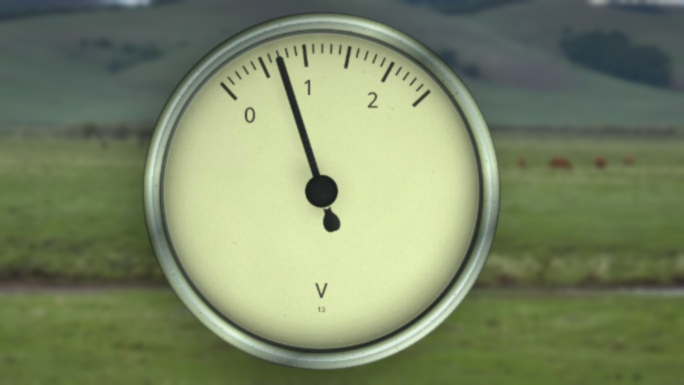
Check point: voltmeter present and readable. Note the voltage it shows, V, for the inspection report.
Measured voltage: 0.7 V
